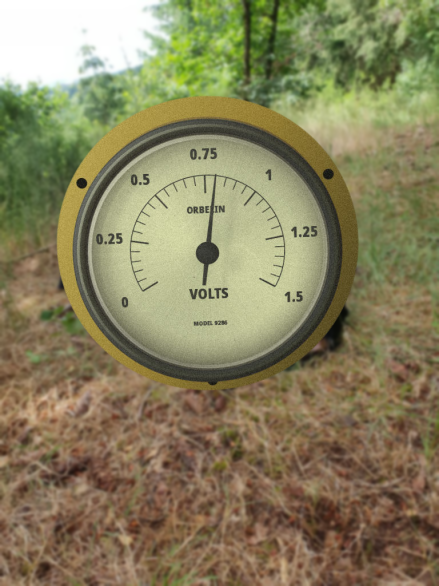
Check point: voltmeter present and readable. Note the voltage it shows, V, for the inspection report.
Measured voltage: 0.8 V
